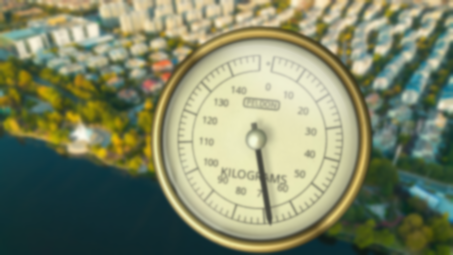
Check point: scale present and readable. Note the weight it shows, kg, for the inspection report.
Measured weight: 68 kg
